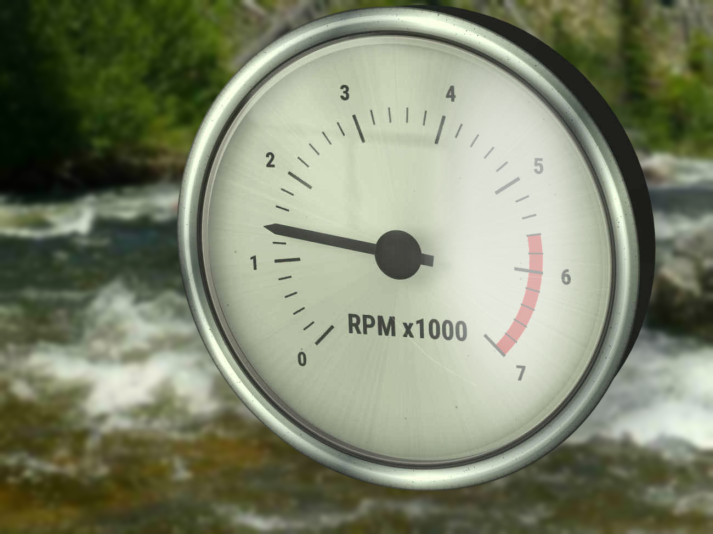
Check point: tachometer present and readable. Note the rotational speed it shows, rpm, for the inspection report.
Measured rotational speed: 1400 rpm
